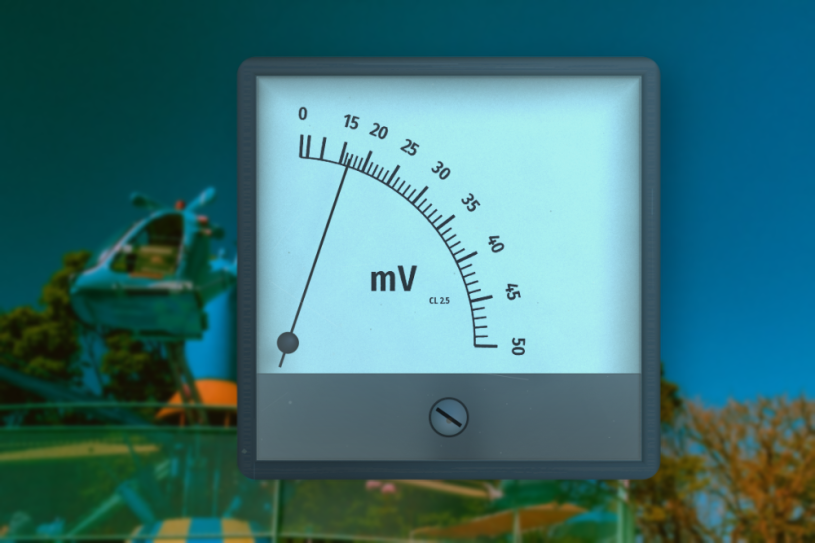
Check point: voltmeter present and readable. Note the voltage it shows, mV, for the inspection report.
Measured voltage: 17 mV
